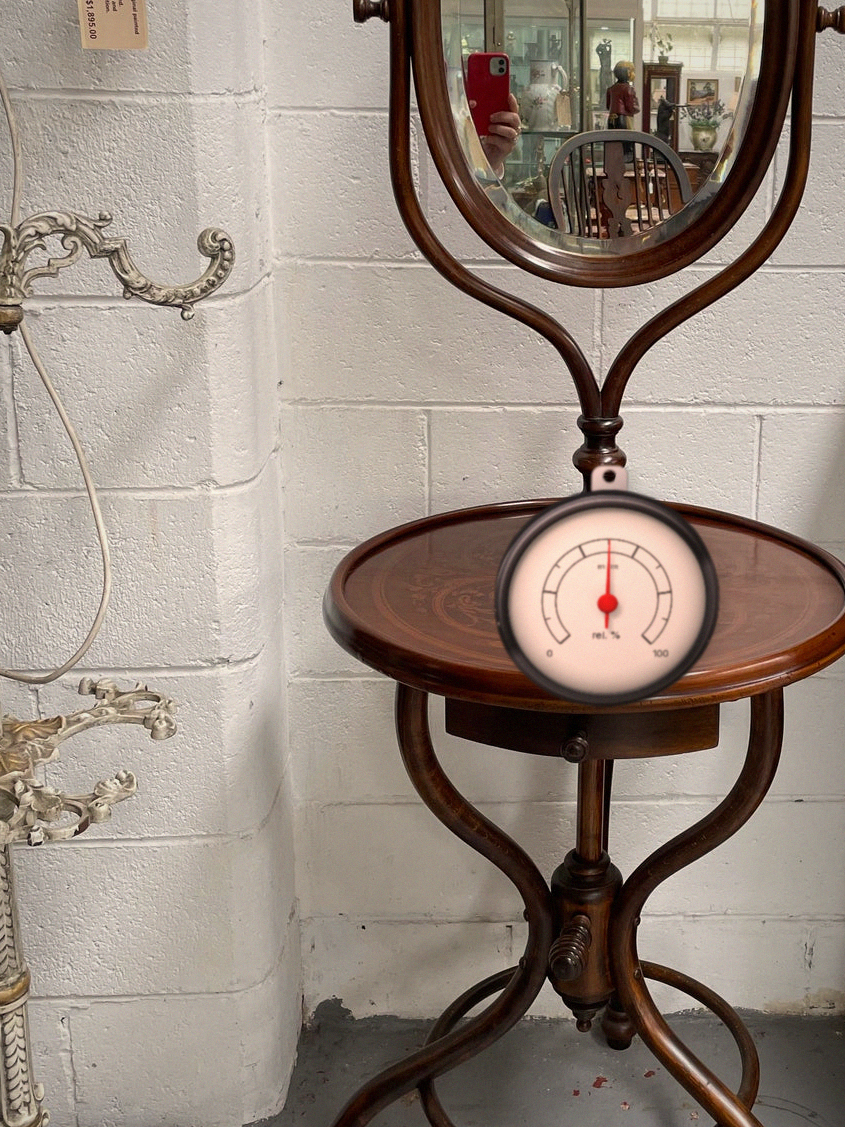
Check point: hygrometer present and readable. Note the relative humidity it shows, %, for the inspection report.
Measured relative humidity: 50 %
